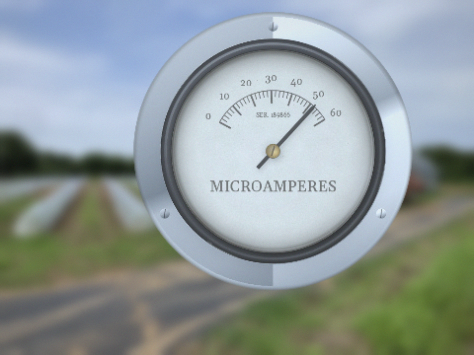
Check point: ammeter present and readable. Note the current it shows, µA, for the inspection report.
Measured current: 52 µA
